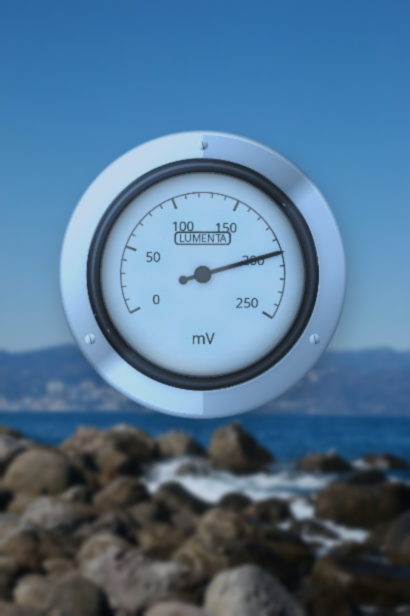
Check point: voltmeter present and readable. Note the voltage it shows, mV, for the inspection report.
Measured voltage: 200 mV
